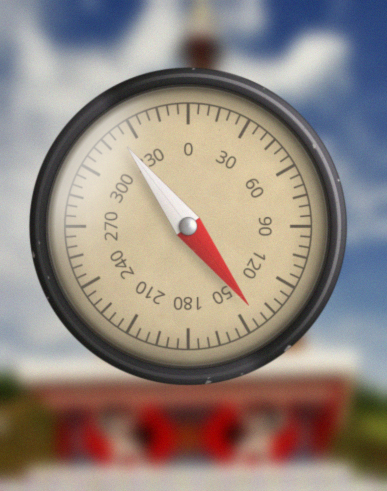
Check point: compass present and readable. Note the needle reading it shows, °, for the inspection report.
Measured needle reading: 142.5 °
